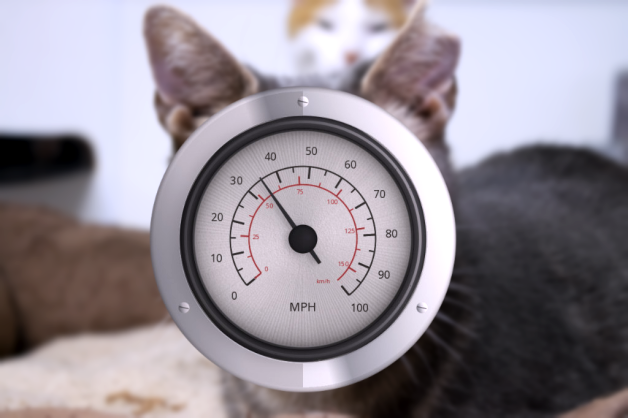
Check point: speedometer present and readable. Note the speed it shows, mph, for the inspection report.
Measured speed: 35 mph
